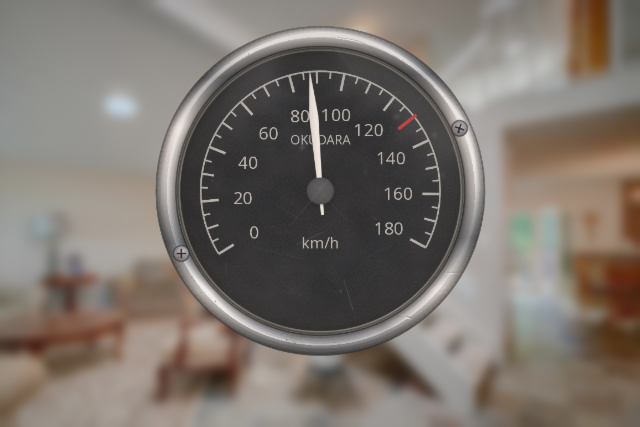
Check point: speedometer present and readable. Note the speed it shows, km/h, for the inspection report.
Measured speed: 87.5 km/h
